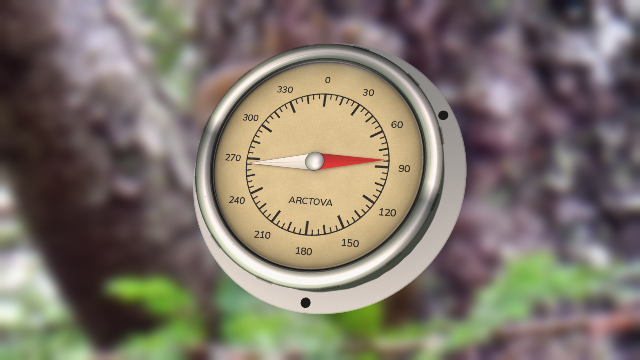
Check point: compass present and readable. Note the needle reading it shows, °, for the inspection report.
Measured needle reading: 85 °
